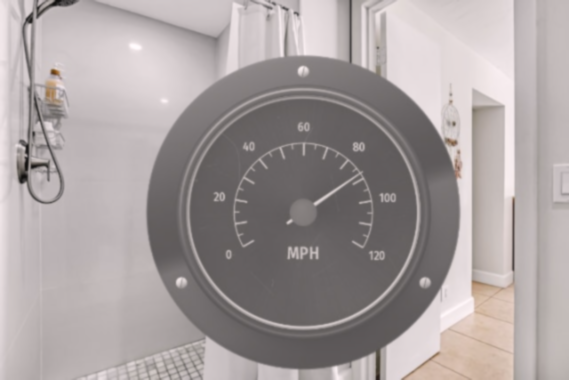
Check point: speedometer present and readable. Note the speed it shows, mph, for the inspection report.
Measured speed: 87.5 mph
